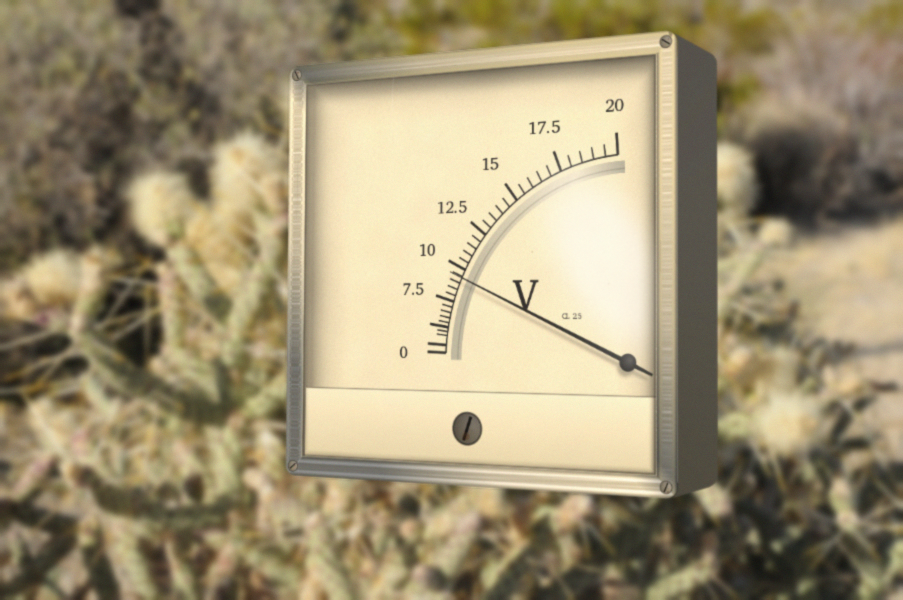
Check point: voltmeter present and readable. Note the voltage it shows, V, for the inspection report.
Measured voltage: 9.5 V
